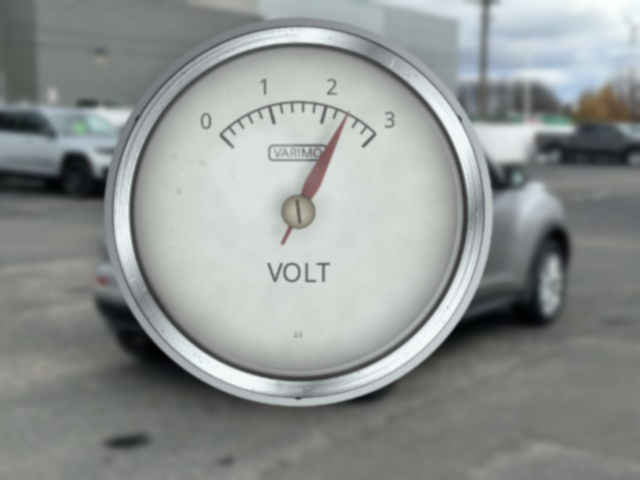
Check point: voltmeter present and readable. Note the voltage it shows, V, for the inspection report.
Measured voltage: 2.4 V
